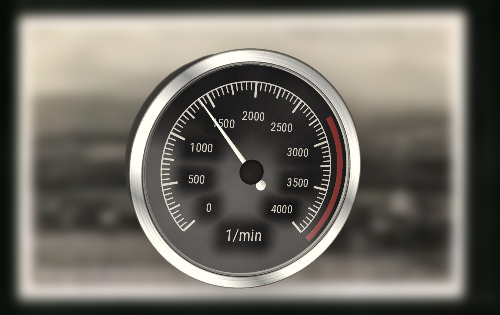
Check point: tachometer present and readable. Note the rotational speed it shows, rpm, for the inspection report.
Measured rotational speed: 1400 rpm
